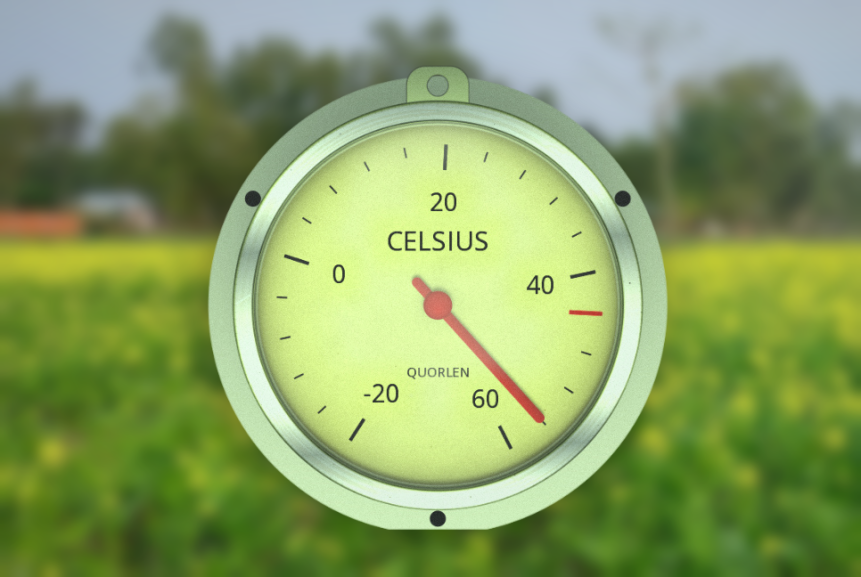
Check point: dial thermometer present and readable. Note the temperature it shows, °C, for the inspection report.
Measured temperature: 56 °C
